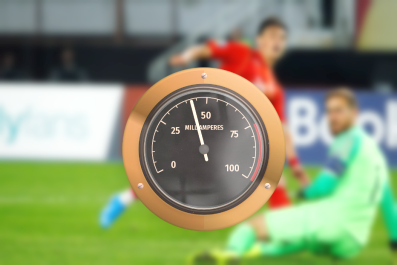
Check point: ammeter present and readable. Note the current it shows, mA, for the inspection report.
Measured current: 42.5 mA
